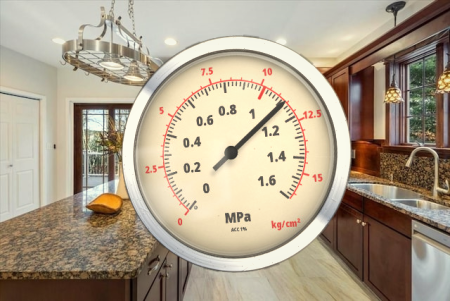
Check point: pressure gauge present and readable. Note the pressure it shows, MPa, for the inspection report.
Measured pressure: 1.12 MPa
